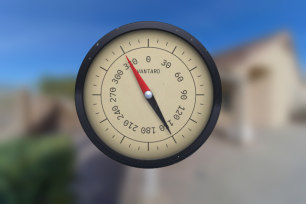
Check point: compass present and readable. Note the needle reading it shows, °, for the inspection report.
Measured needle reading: 330 °
